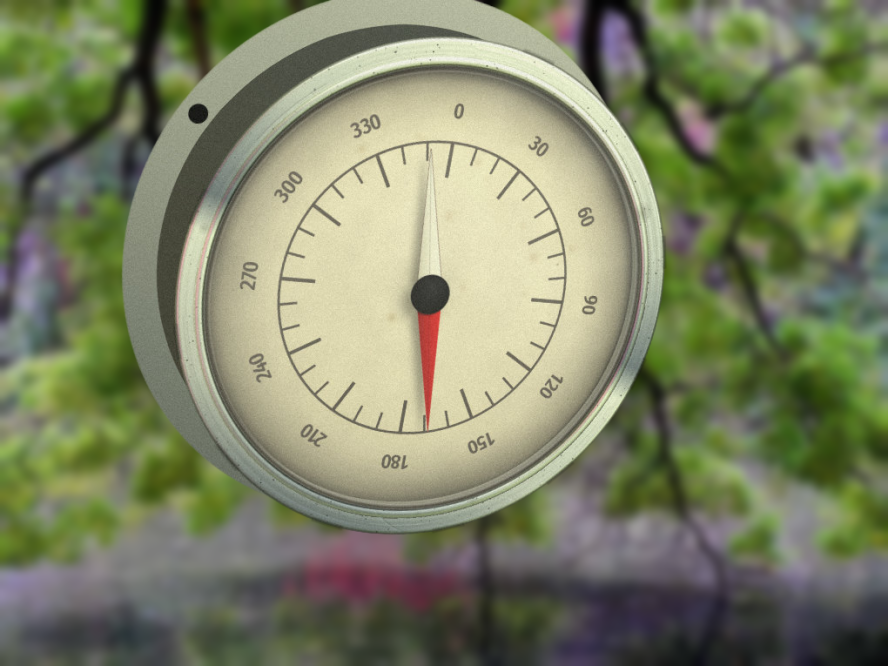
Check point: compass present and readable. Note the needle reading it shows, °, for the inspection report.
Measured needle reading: 170 °
